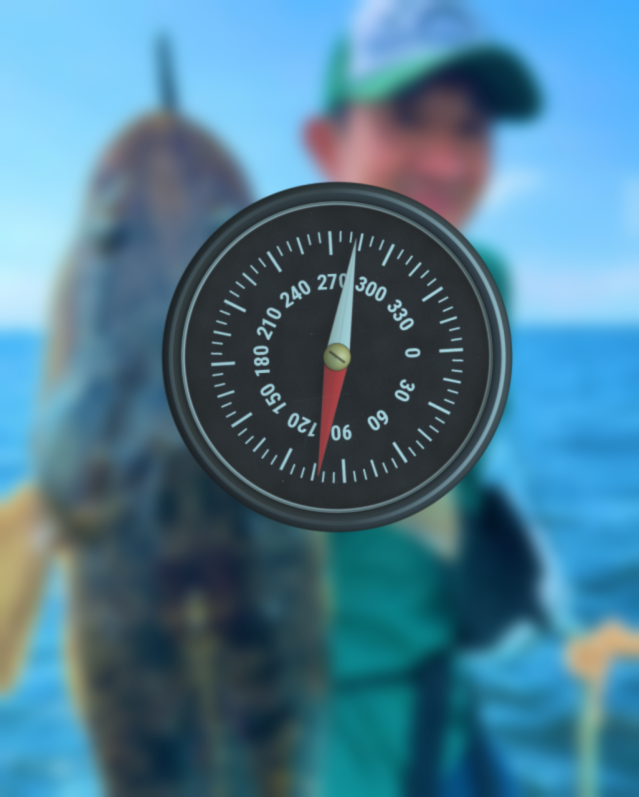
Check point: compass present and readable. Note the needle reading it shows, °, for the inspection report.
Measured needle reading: 102.5 °
